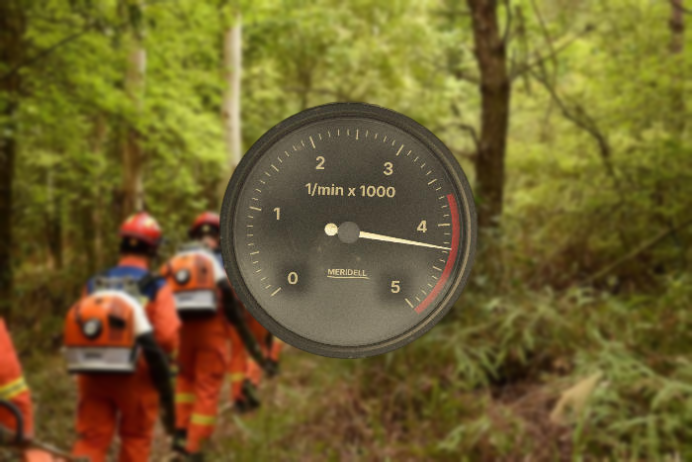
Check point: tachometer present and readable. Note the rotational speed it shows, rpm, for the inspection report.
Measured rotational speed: 4250 rpm
